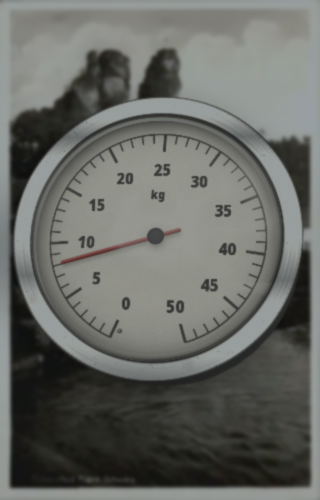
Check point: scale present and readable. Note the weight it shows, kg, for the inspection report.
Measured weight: 8 kg
